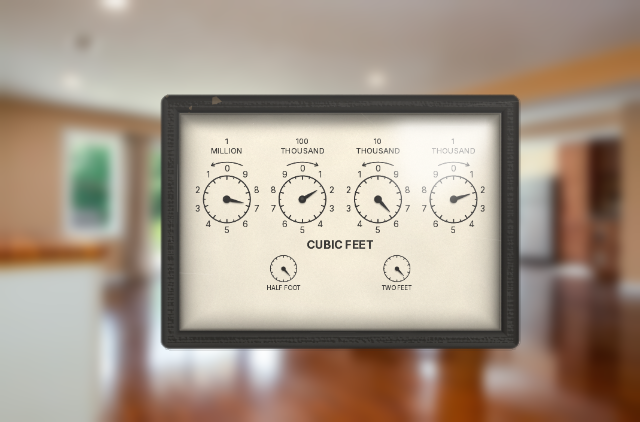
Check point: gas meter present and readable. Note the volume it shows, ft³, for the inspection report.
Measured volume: 716200 ft³
